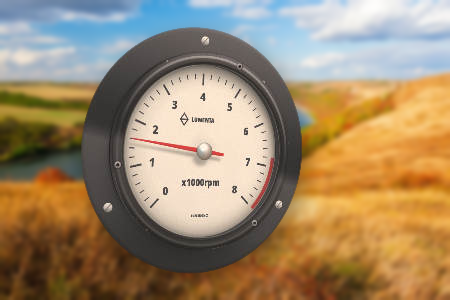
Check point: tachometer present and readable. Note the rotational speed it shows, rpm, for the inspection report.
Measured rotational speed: 1600 rpm
